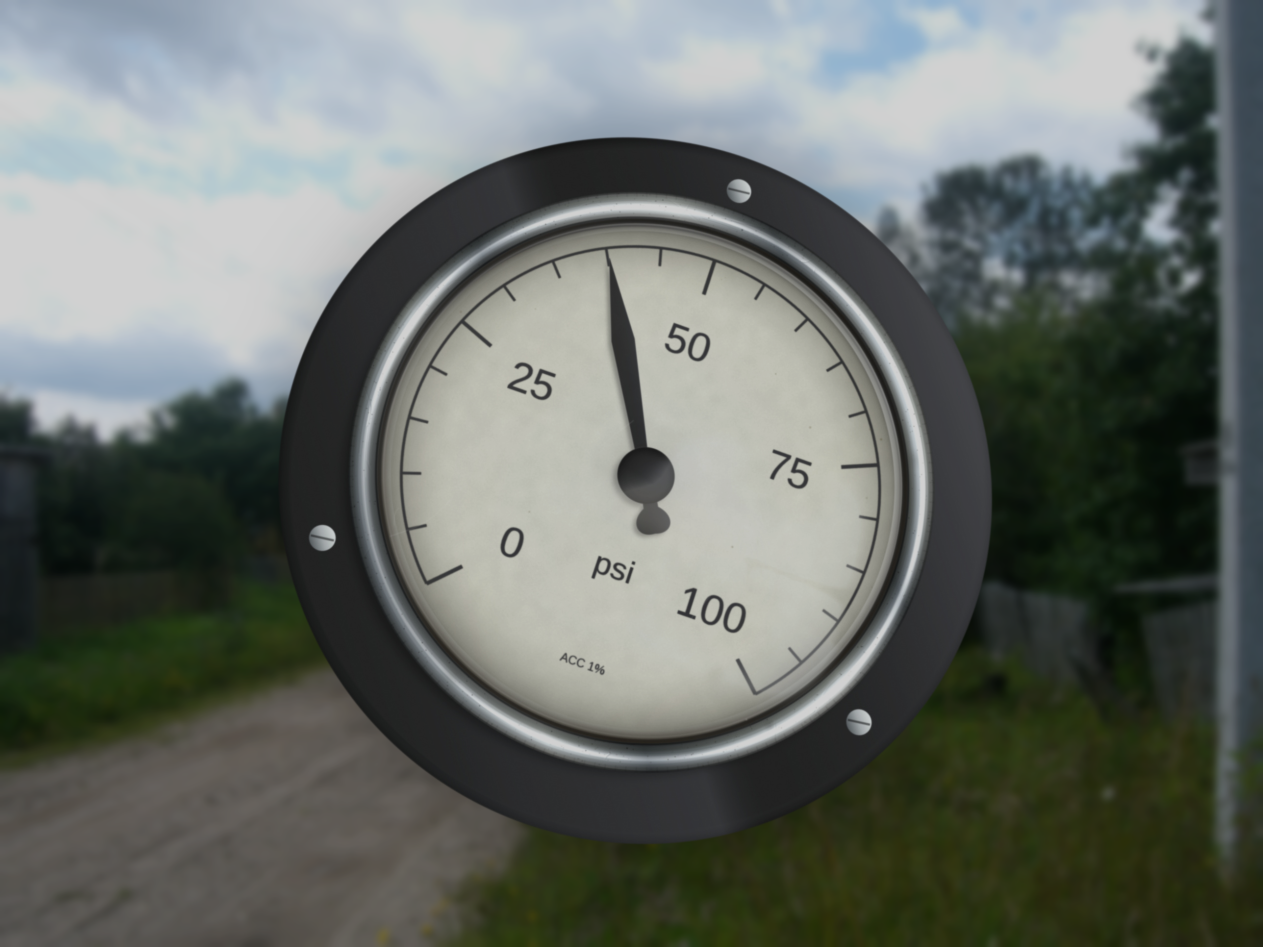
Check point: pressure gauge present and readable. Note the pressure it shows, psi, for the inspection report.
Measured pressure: 40 psi
